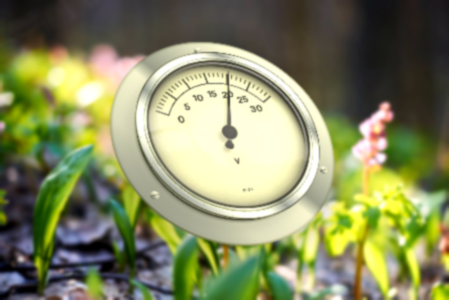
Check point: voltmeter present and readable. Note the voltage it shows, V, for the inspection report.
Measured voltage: 20 V
